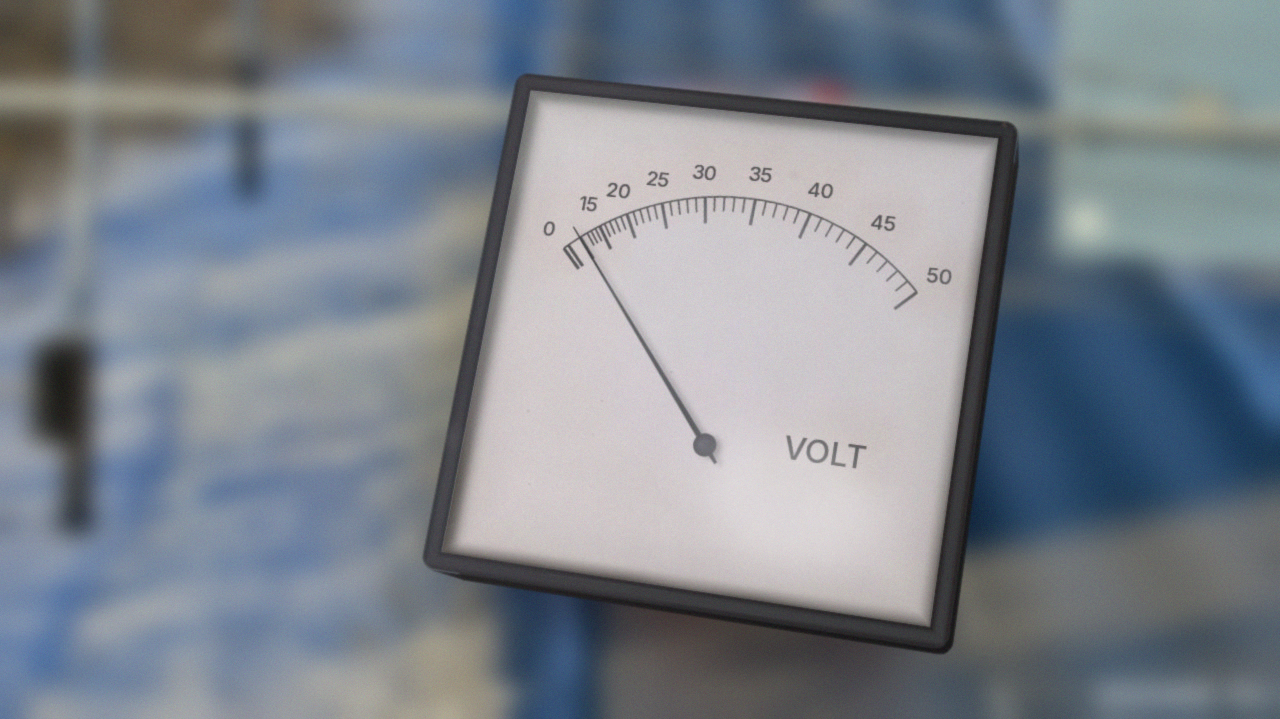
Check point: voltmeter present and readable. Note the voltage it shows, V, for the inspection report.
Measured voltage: 10 V
